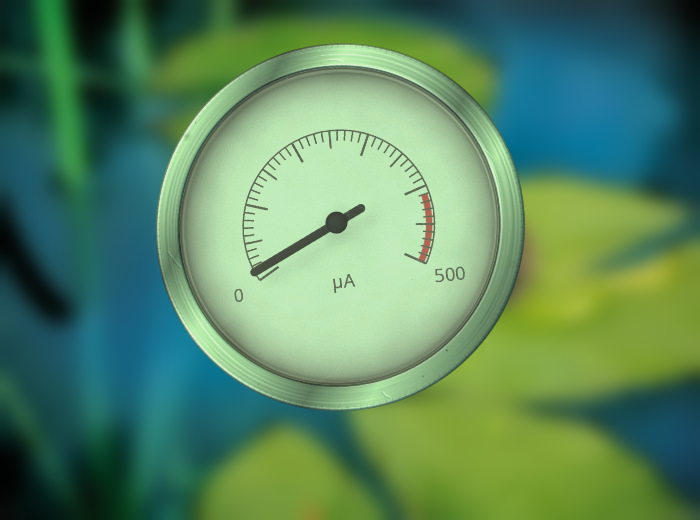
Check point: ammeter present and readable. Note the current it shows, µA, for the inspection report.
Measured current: 10 µA
